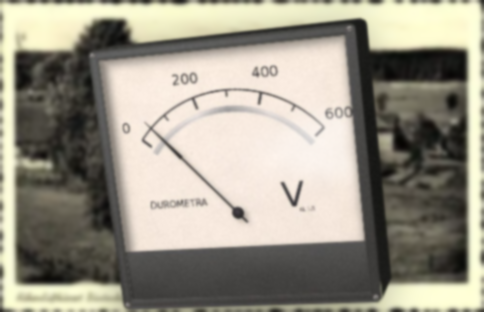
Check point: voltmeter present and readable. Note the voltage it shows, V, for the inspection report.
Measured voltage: 50 V
